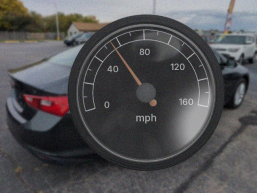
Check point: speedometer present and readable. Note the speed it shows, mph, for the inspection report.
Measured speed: 55 mph
